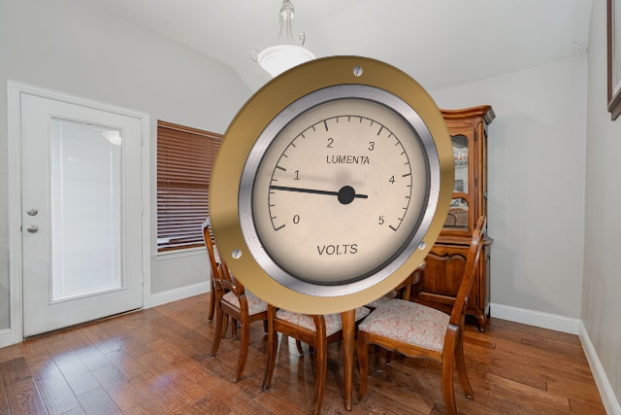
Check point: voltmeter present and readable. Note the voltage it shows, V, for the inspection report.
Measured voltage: 0.7 V
